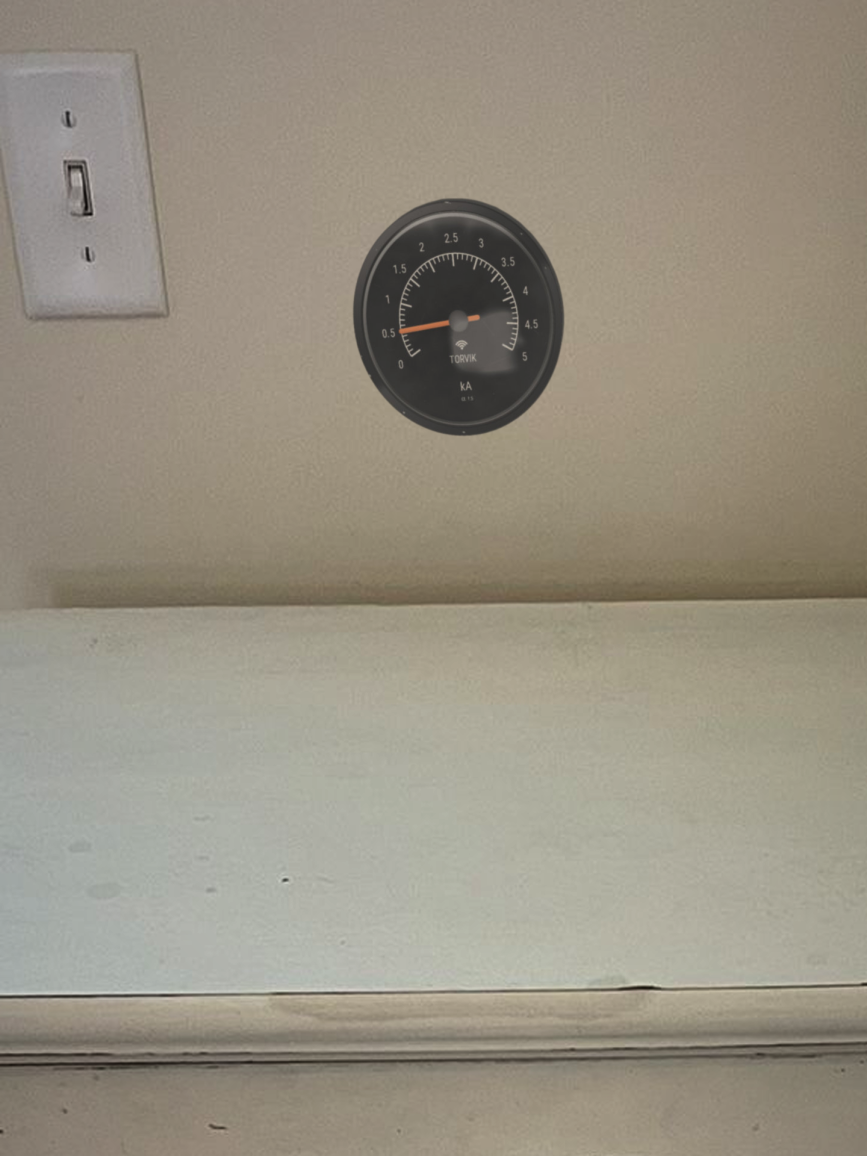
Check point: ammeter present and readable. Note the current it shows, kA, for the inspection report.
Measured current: 0.5 kA
